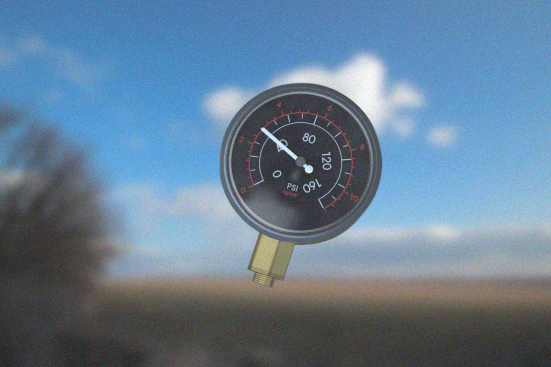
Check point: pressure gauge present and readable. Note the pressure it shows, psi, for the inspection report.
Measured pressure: 40 psi
